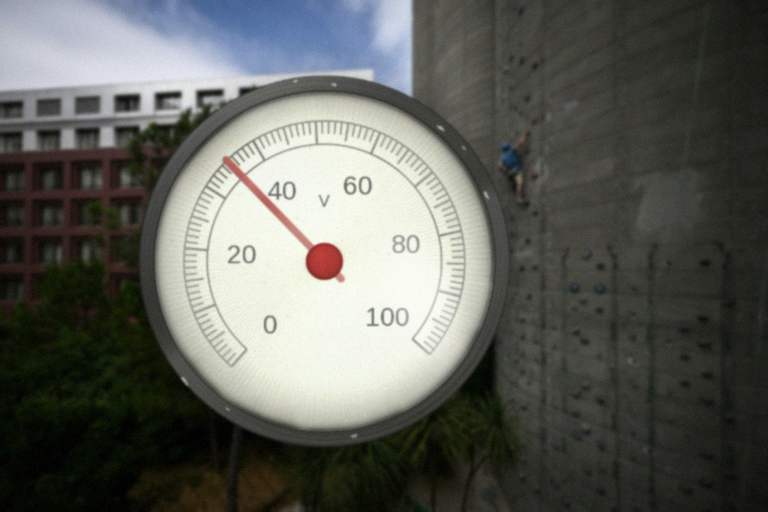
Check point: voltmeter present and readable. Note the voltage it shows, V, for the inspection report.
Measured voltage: 35 V
